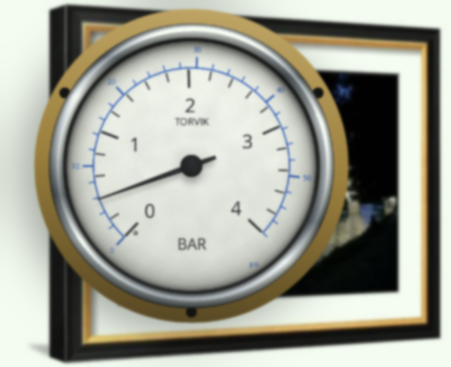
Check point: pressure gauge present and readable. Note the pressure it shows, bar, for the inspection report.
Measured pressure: 0.4 bar
